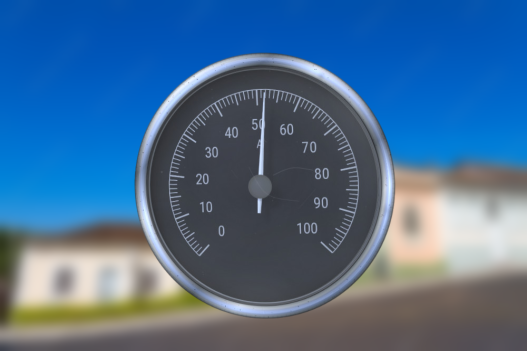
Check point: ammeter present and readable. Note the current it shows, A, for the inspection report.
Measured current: 52 A
